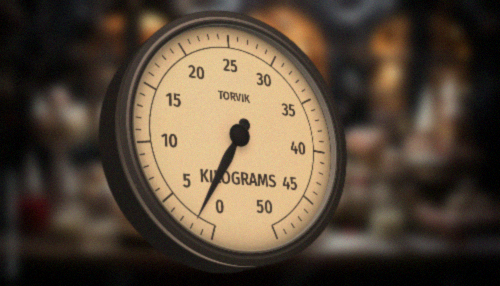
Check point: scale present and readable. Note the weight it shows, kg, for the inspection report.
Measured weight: 2 kg
